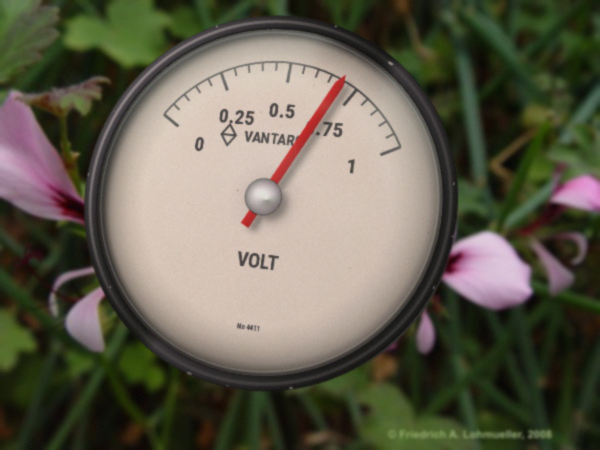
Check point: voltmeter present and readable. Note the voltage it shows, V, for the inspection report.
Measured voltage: 0.7 V
